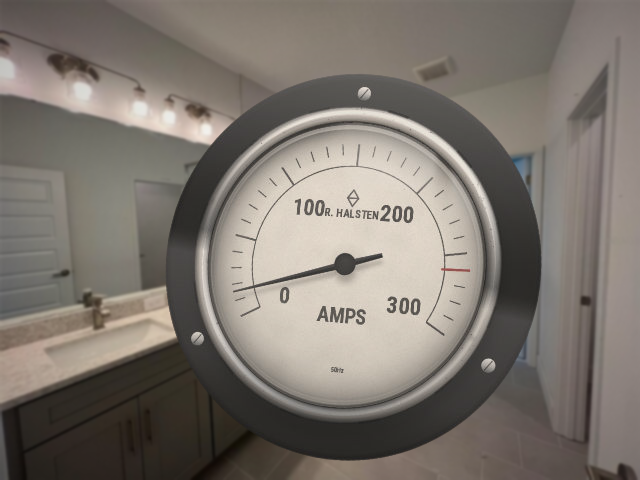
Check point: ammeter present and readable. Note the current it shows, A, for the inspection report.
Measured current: 15 A
